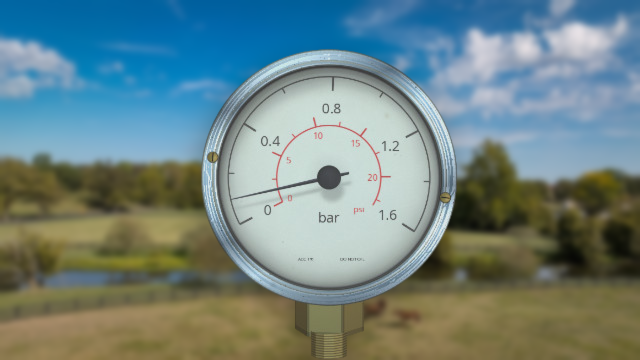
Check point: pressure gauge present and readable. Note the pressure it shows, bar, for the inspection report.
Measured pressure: 0.1 bar
